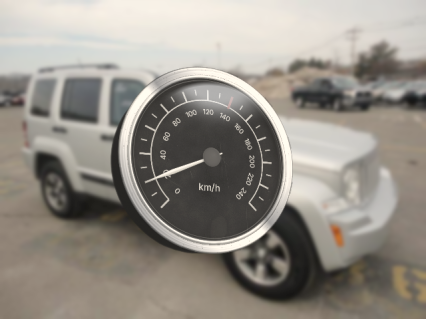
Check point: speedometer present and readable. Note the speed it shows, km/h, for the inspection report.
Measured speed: 20 km/h
